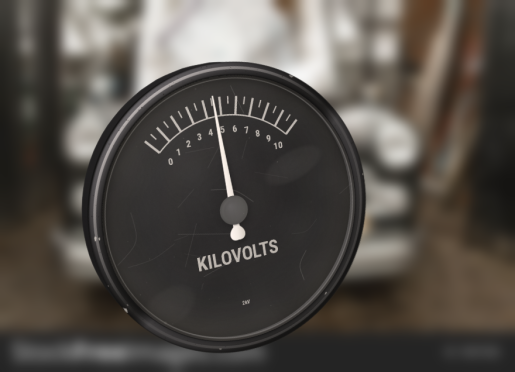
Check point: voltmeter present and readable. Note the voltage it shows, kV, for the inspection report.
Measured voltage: 4.5 kV
